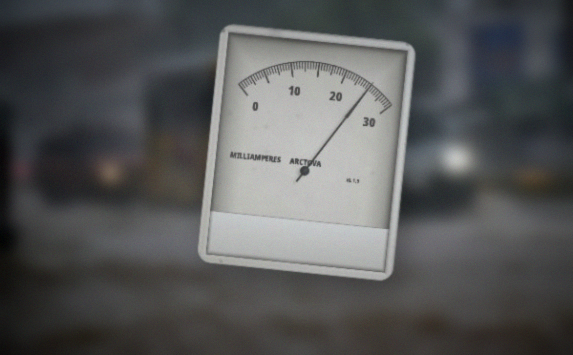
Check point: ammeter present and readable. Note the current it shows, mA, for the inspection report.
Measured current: 25 mA
